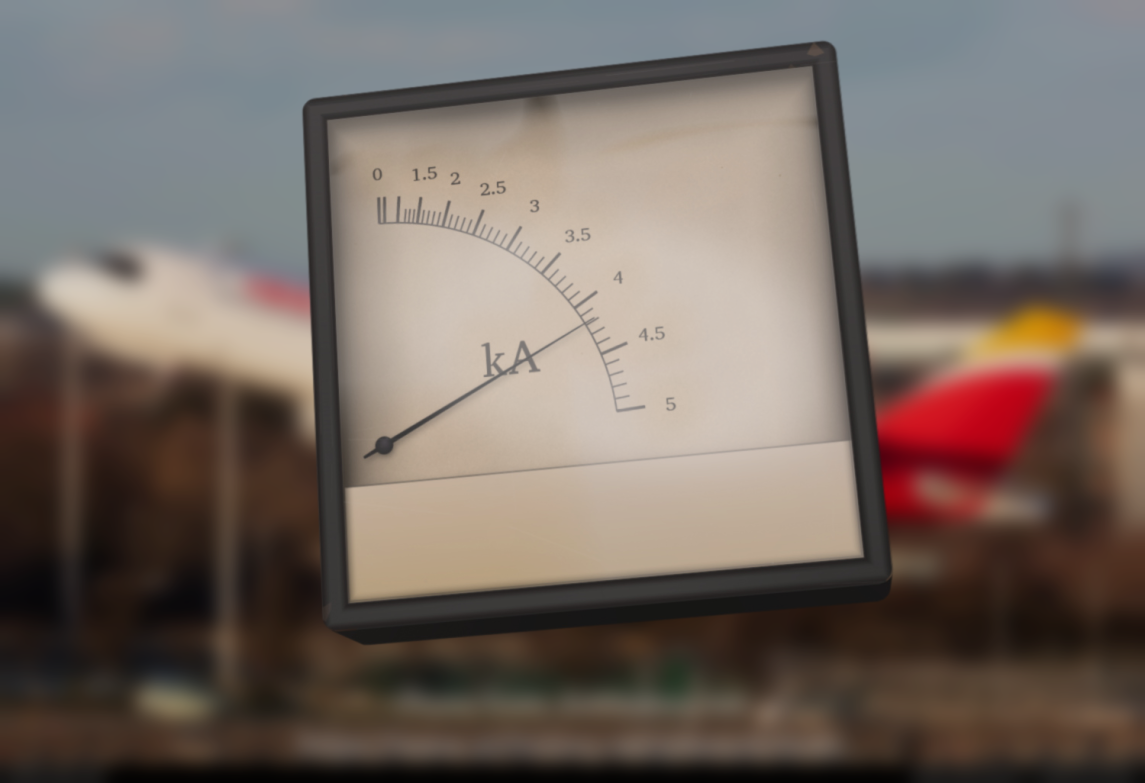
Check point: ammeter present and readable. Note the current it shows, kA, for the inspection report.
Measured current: 4.2 kA
